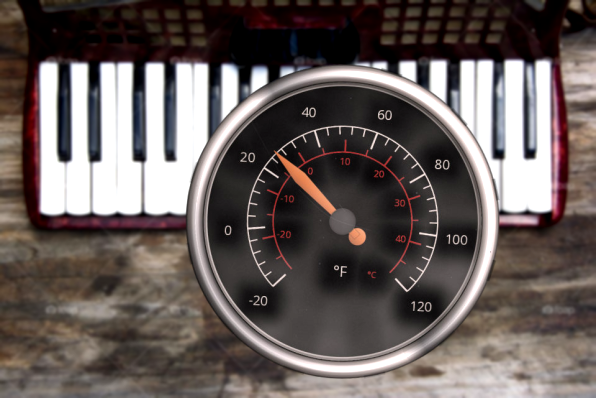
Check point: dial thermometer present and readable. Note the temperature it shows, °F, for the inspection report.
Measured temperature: 26 °F
